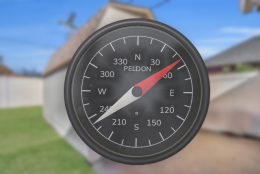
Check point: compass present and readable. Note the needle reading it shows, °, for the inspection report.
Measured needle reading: 52.5 °
